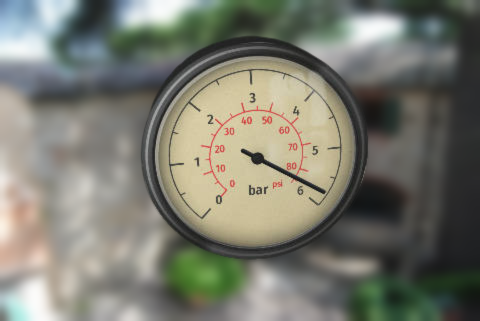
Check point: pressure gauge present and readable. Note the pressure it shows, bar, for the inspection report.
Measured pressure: 5.75 bar
